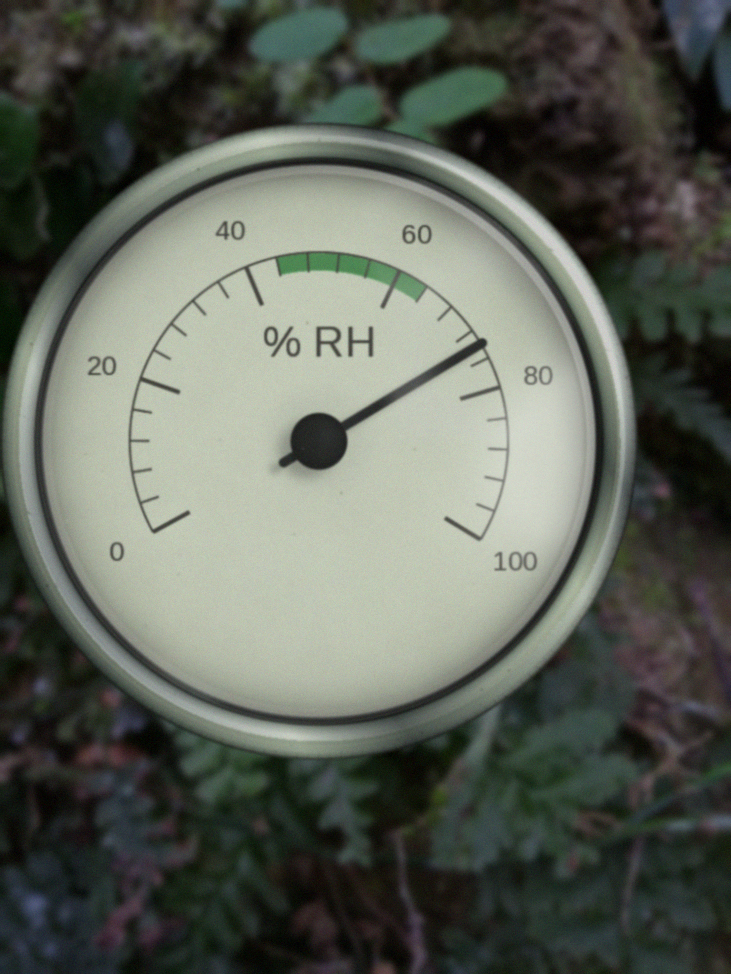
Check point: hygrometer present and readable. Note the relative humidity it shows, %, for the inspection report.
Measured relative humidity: 74 %
